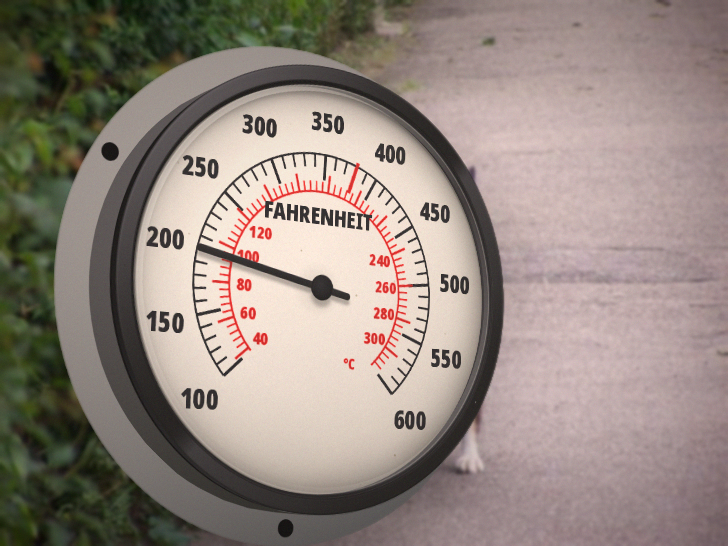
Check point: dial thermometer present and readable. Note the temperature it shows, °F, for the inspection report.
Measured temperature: 200 °F
